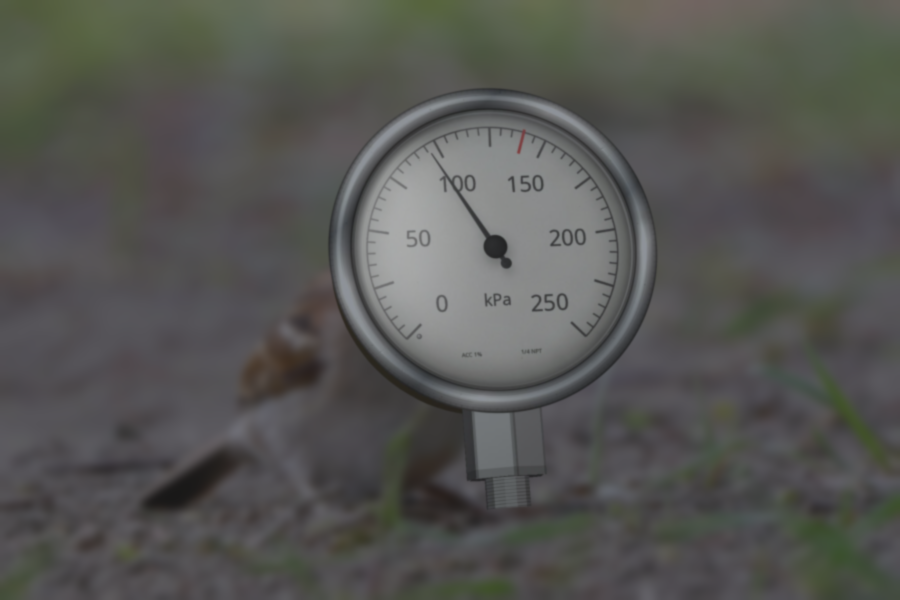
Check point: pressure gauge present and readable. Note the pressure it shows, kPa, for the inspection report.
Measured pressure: 95 kPa
